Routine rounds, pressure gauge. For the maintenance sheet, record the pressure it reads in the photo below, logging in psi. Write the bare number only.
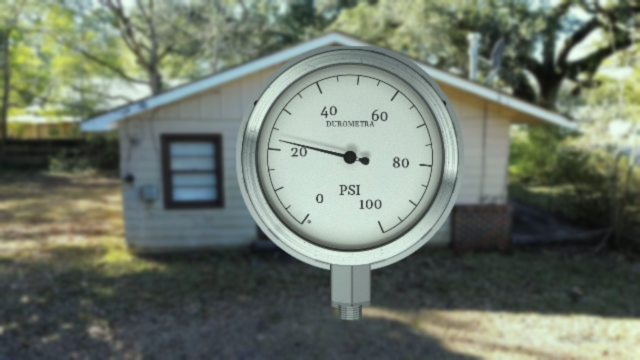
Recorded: 22.5
